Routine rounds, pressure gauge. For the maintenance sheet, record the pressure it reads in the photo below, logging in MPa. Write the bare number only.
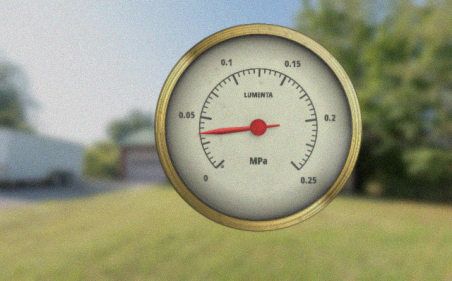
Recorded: 0.035
